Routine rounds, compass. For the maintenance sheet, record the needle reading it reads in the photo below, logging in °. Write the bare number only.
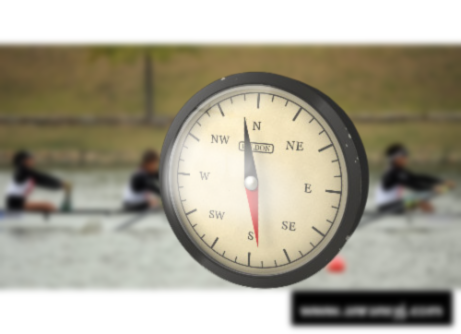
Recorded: 170
